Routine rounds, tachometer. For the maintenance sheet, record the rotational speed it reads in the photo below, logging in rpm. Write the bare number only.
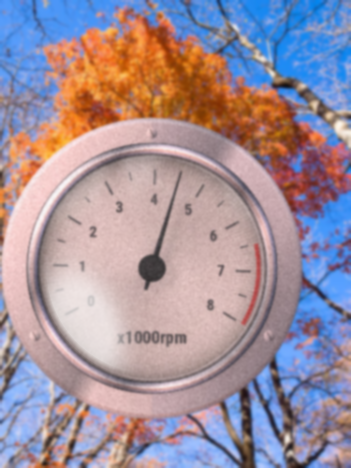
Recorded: 4500
